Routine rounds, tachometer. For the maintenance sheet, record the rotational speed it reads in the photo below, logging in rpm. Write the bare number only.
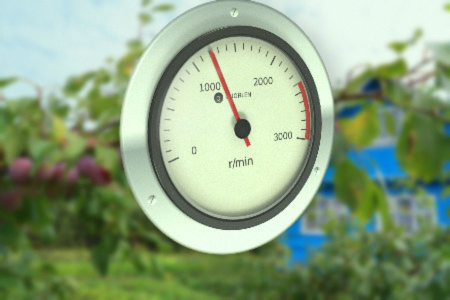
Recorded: 1200
